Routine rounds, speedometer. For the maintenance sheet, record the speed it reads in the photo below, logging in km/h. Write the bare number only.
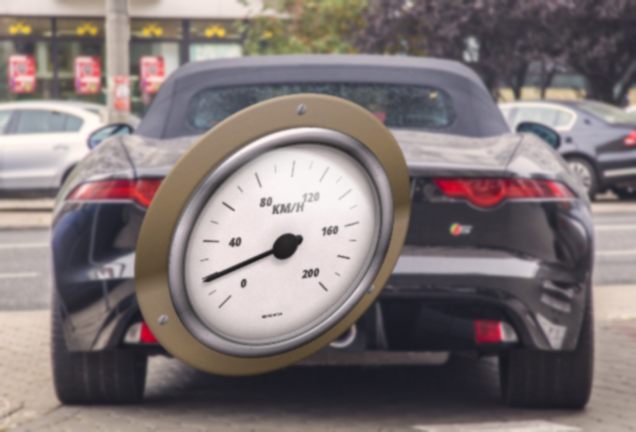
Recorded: 20
